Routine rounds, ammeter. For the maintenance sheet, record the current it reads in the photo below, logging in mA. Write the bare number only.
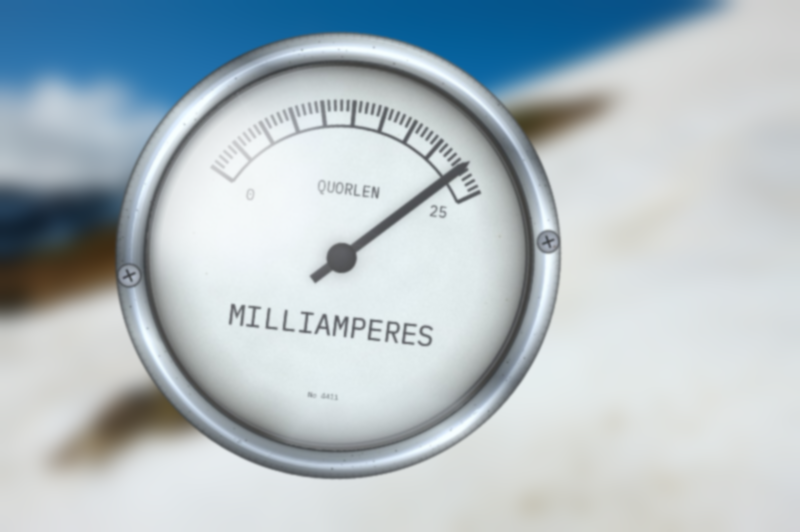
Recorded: 22.5
